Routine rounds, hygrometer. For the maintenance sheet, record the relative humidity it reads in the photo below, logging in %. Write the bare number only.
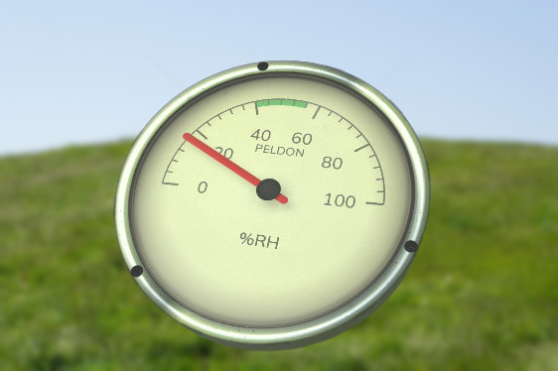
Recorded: 16
